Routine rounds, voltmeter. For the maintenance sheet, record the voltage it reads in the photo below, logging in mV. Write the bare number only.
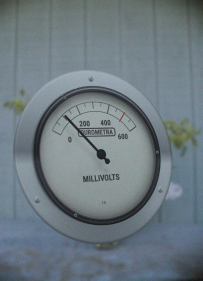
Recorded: 100
